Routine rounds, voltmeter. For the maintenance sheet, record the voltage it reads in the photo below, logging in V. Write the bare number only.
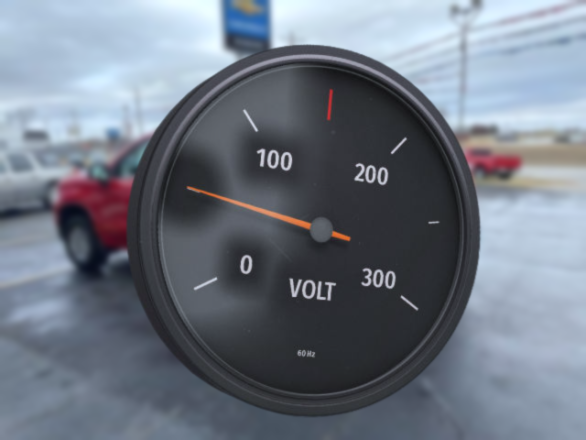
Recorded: 50
